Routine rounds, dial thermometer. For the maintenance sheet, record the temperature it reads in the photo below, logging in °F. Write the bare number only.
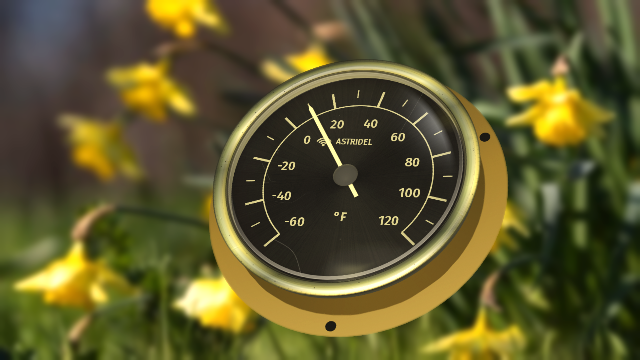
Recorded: 10
